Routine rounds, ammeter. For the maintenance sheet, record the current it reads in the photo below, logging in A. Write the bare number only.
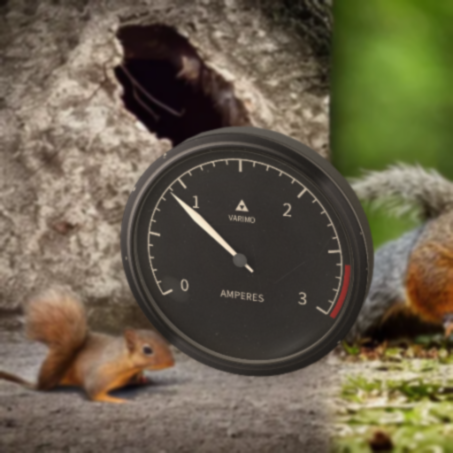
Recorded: 0.9
